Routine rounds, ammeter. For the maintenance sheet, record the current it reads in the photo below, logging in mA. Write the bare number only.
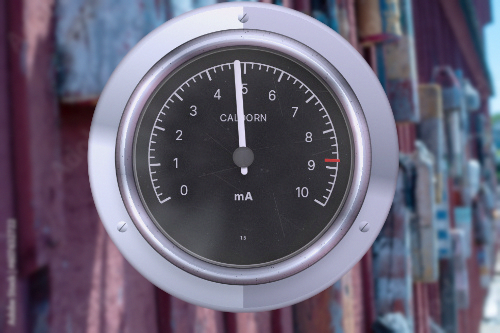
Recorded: 4.8
